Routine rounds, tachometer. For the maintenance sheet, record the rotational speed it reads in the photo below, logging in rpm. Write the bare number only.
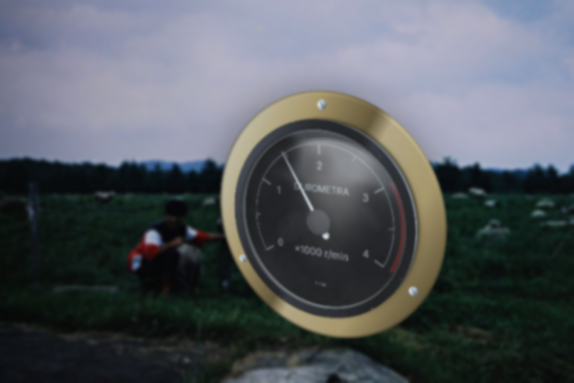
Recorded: 1500
